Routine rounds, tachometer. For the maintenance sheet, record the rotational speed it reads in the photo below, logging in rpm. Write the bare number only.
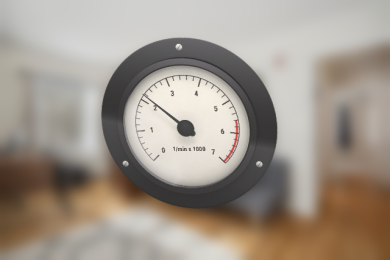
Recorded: 2200
